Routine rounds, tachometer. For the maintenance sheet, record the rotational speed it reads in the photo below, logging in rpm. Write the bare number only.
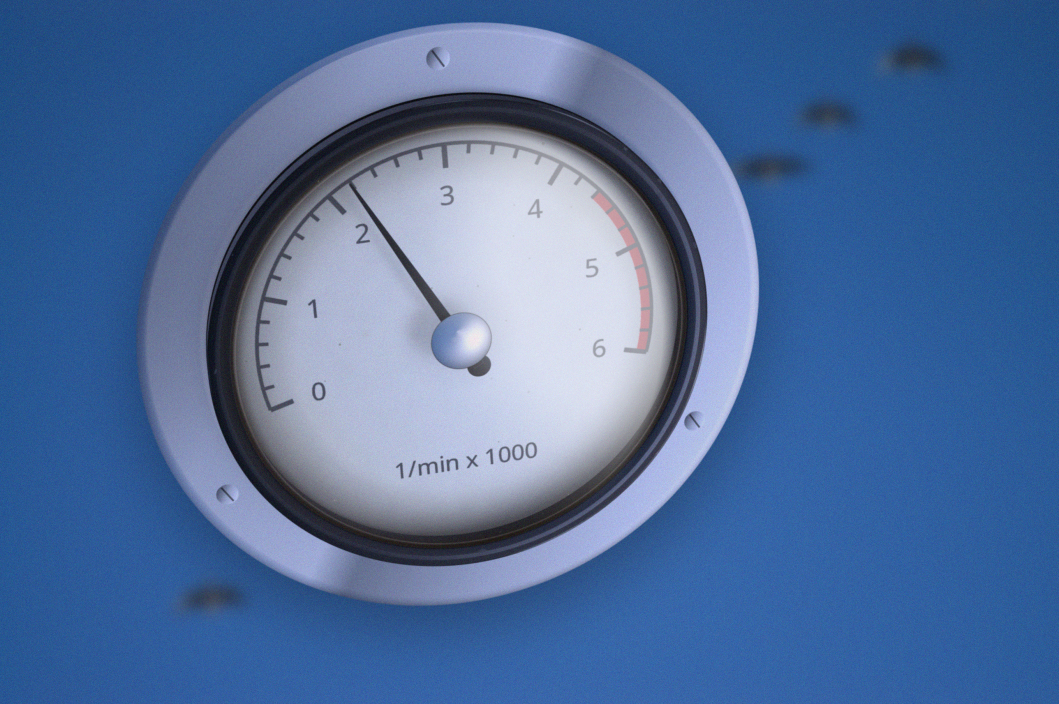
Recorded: 2200
